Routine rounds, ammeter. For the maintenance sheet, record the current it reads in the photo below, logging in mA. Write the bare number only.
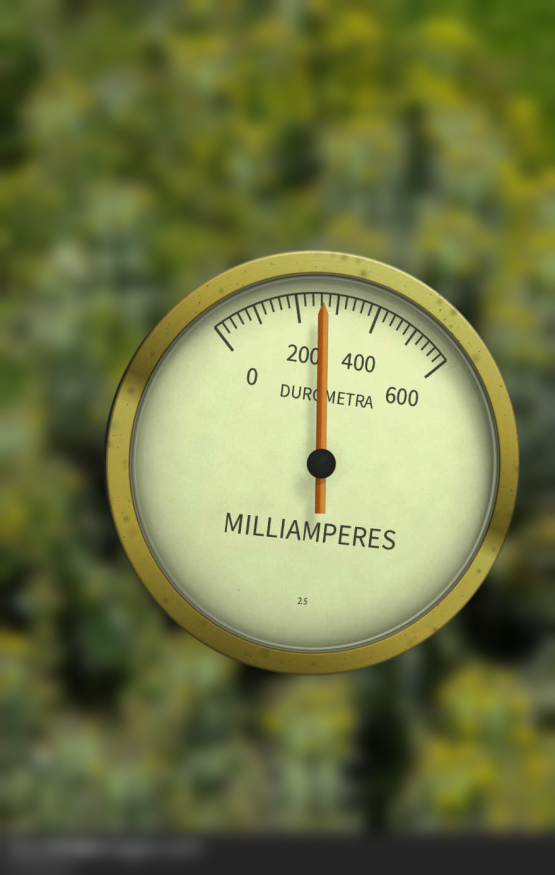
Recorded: 260
